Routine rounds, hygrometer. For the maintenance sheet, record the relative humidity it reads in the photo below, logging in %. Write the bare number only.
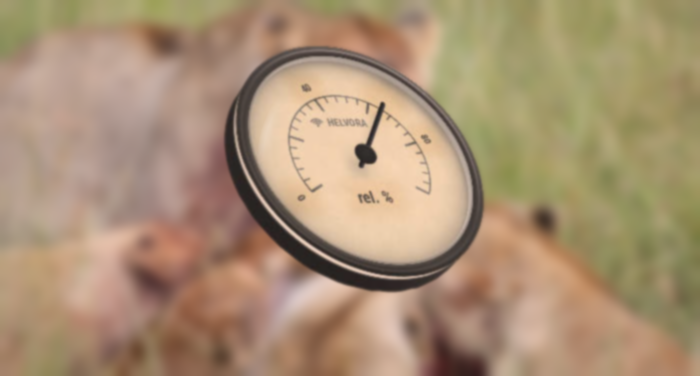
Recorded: 64
